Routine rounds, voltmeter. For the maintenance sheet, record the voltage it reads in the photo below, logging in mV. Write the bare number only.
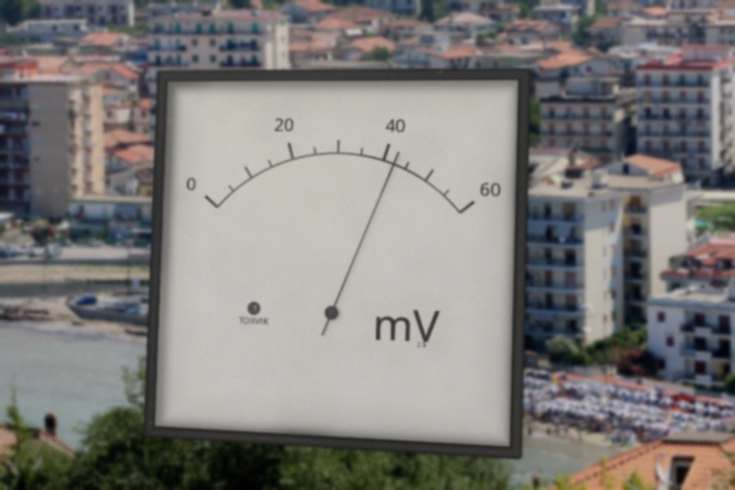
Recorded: 42.5
